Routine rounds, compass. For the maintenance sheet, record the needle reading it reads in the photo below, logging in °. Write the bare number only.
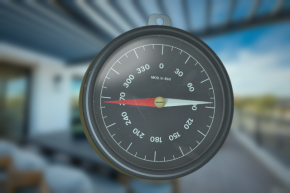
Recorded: 265
